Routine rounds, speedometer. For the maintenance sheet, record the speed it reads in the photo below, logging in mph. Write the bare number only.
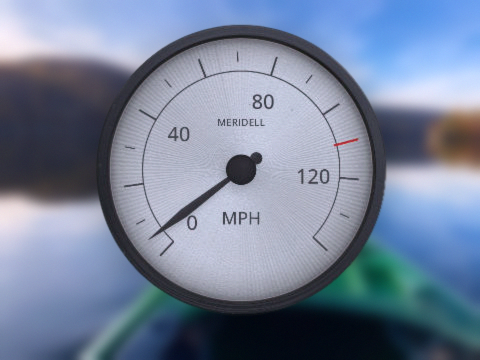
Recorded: 5
